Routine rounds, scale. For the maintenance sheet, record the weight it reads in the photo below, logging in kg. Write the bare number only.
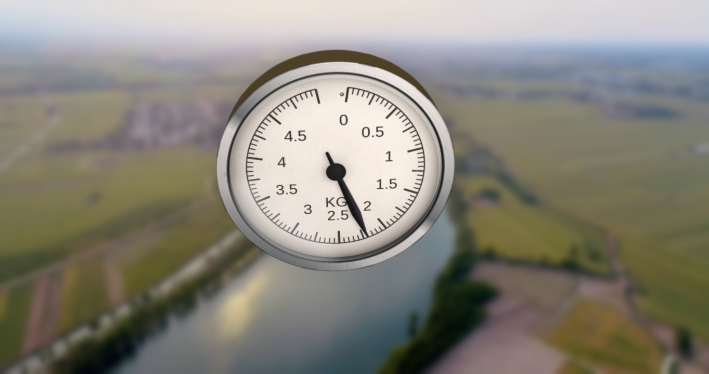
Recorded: 2.2
